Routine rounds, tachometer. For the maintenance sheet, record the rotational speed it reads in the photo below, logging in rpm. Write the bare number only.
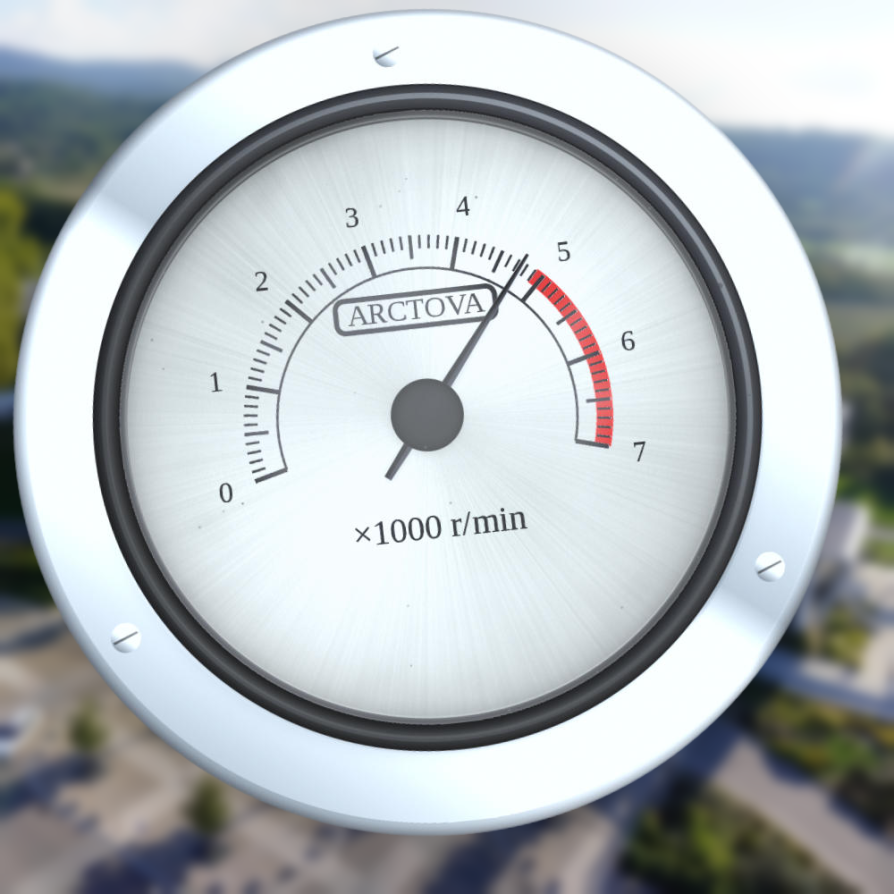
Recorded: 4750
